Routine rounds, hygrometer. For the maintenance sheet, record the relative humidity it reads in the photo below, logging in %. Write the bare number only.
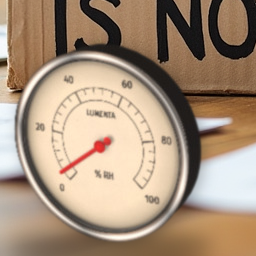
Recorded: 4
